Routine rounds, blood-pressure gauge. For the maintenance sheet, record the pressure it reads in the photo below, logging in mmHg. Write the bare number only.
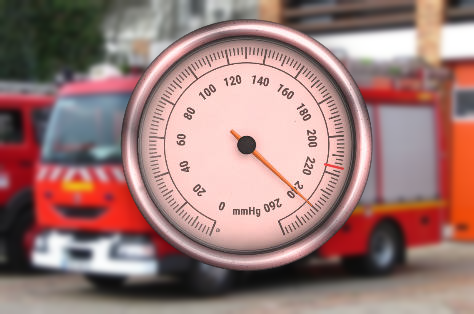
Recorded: 240
